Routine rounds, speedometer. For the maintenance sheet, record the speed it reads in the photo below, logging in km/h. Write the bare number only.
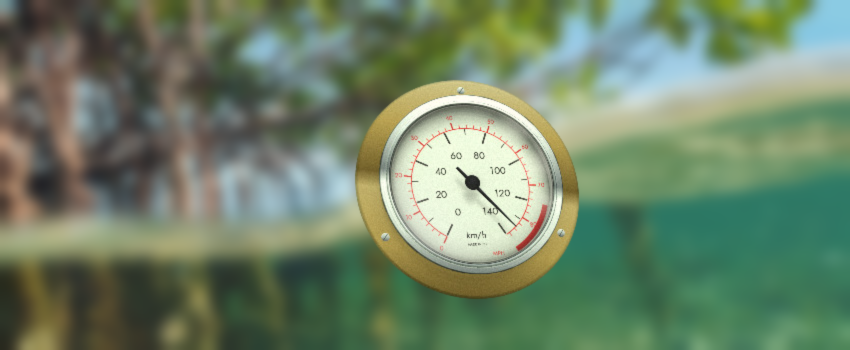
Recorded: 135
